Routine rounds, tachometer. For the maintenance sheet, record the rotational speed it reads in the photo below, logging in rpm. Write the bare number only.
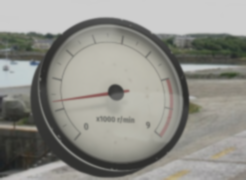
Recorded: 1250
